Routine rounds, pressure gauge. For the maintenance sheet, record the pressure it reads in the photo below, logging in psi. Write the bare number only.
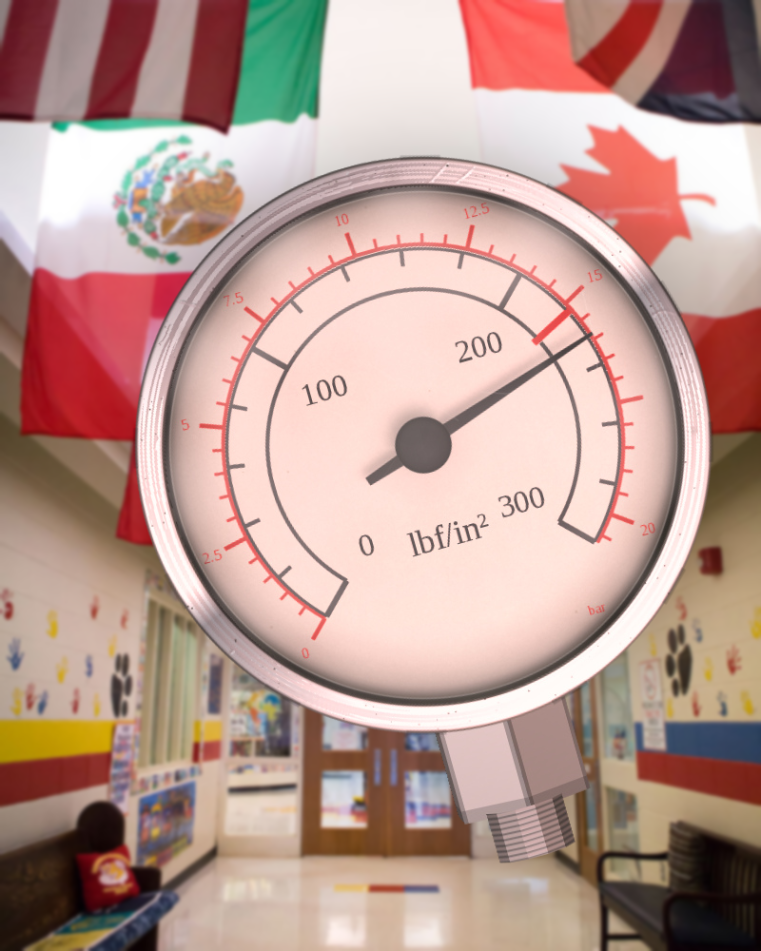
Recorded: 230
